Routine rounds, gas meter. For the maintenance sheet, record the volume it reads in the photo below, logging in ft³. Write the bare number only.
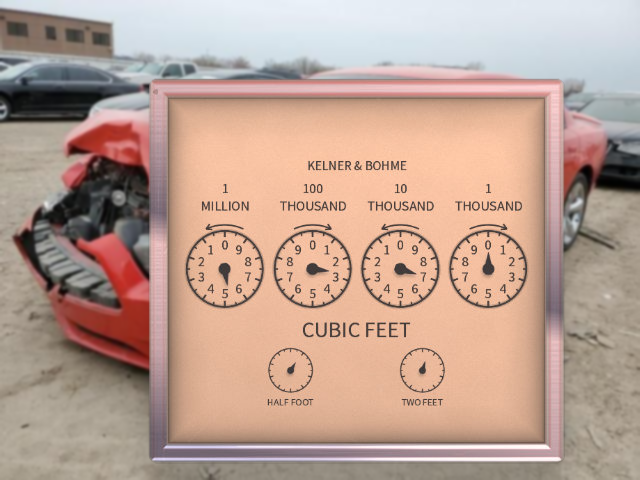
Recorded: 527000
